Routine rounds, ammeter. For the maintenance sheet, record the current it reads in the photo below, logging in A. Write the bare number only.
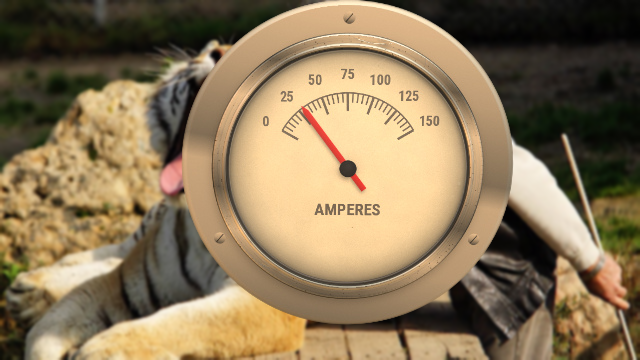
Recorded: 30
